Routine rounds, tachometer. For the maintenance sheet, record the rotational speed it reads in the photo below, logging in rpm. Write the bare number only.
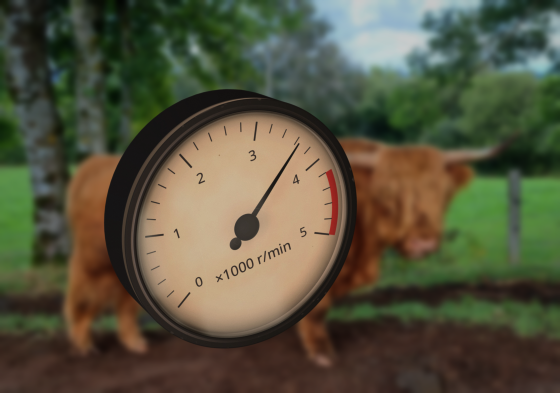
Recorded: 3600
